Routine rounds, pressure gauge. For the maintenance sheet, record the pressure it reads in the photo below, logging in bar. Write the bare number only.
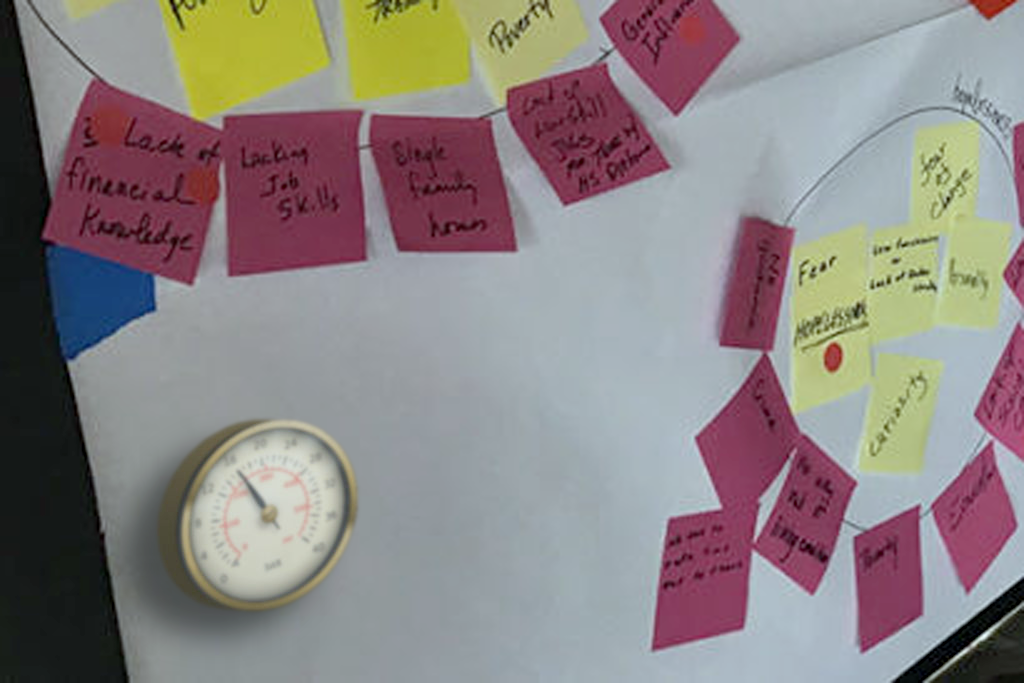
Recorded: 16
